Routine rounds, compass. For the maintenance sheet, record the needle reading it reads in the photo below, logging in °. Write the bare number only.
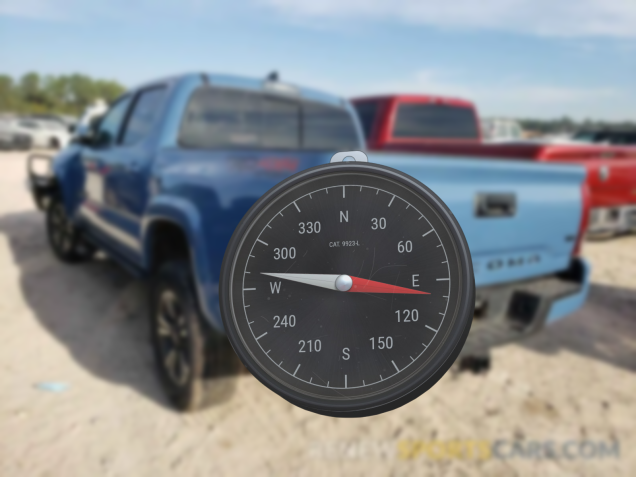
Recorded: 100
